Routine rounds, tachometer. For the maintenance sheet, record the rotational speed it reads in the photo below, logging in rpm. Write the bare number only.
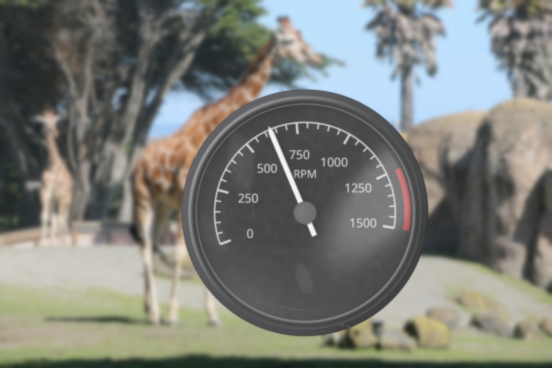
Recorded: 625
